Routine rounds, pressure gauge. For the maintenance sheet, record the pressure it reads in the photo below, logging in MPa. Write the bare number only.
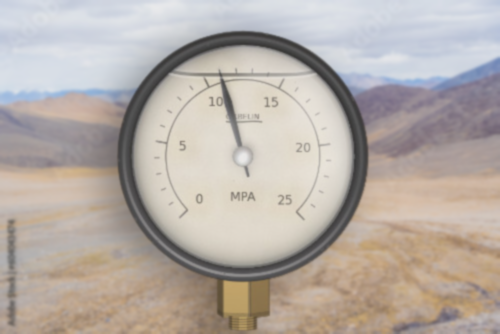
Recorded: 11
